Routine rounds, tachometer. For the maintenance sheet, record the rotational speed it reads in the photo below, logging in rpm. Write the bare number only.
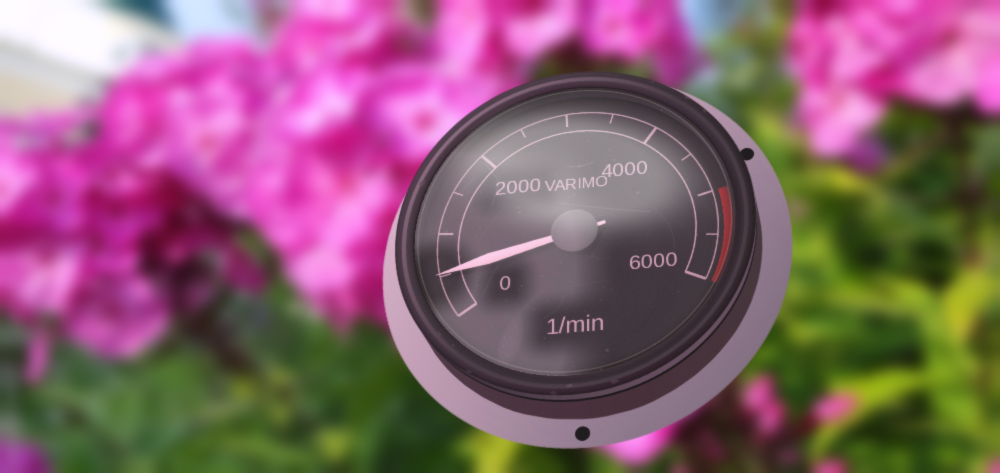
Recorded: 500
